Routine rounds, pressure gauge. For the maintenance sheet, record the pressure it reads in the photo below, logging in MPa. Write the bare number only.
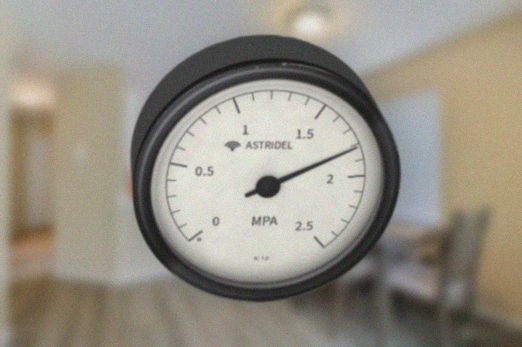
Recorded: 1.8
